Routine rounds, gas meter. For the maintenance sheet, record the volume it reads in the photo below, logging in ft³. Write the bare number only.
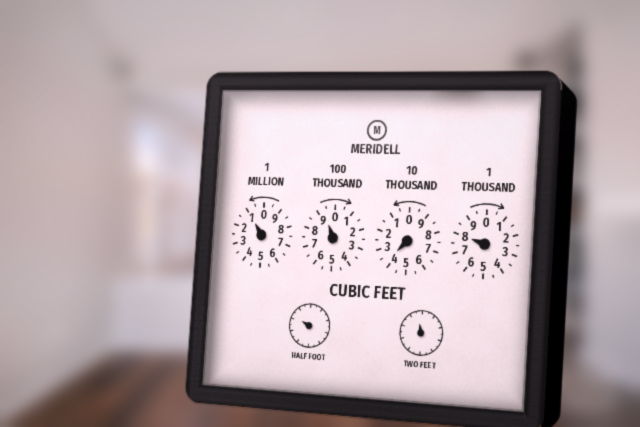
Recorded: 93800
